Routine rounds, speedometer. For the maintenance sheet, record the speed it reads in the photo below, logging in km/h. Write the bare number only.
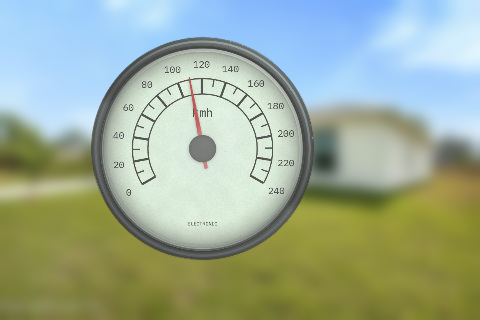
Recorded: 110
